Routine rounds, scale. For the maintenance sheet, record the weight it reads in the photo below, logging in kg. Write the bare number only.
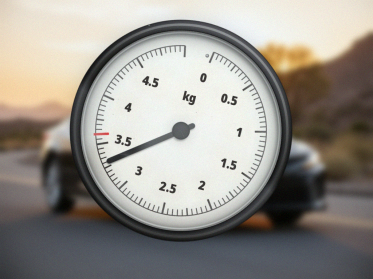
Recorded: 3.3
